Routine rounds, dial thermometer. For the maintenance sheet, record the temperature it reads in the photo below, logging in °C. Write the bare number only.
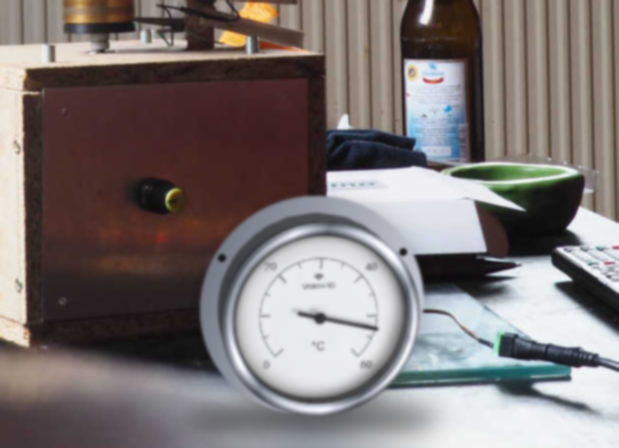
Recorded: 52.5
